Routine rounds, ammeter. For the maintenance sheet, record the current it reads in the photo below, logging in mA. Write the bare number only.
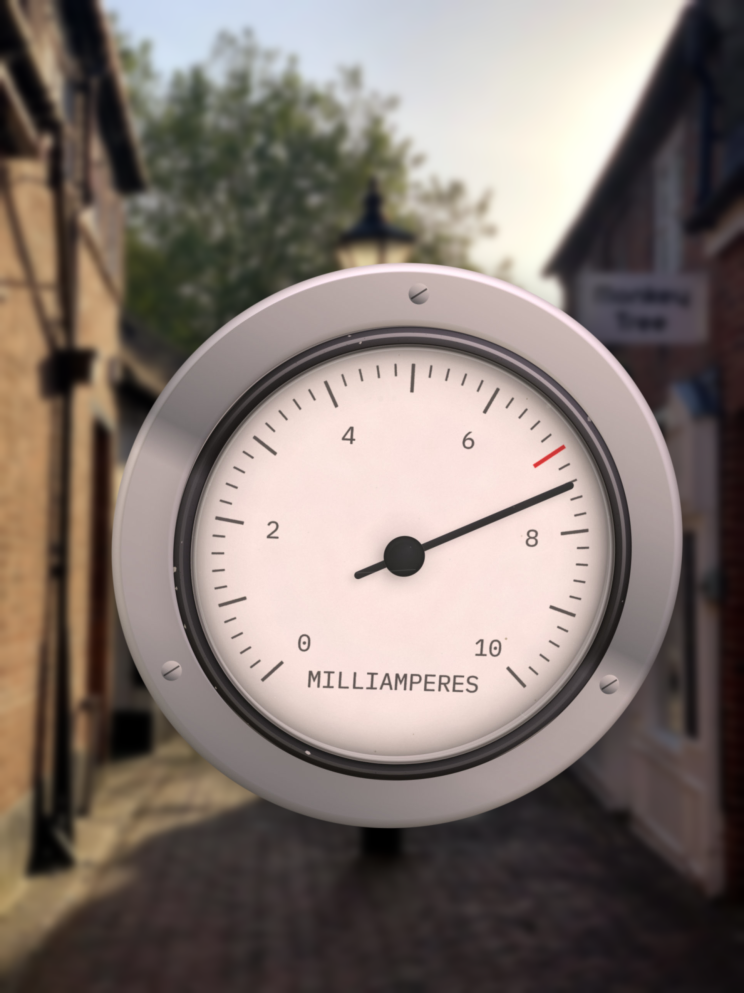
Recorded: 7.4
